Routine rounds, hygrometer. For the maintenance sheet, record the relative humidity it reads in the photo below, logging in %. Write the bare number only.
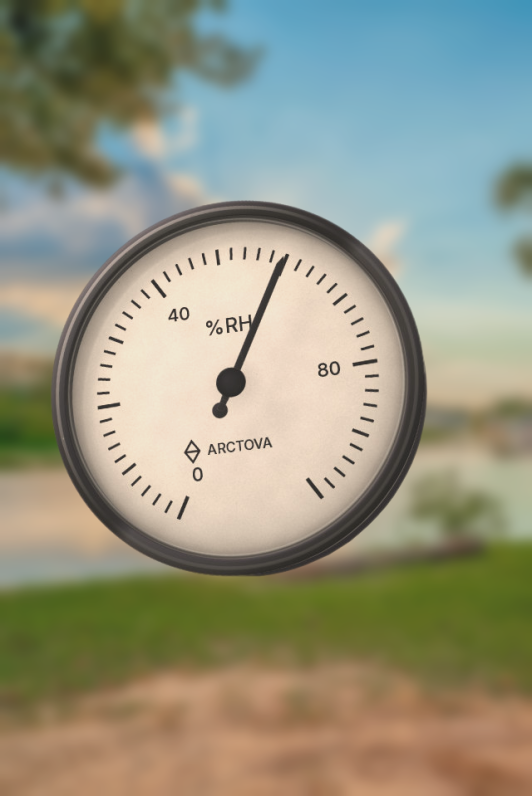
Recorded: 60
